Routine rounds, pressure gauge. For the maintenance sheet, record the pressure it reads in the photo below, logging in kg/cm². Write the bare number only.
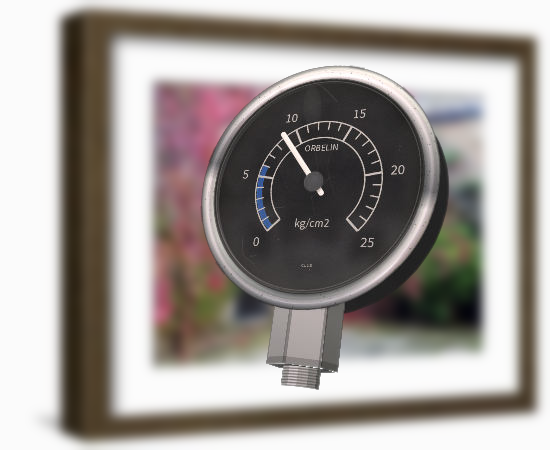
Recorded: 9
